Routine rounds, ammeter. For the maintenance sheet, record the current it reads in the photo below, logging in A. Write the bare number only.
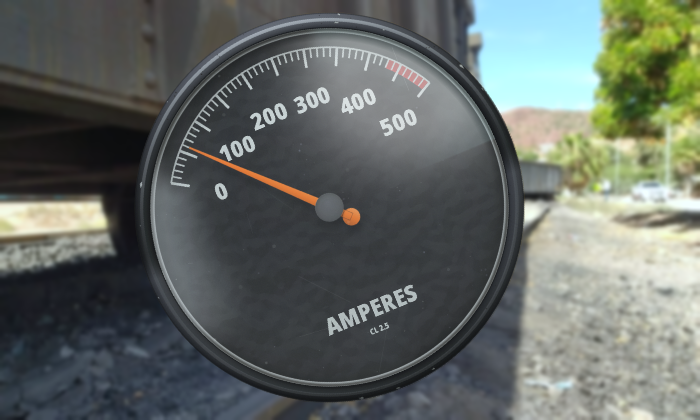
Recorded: 60
